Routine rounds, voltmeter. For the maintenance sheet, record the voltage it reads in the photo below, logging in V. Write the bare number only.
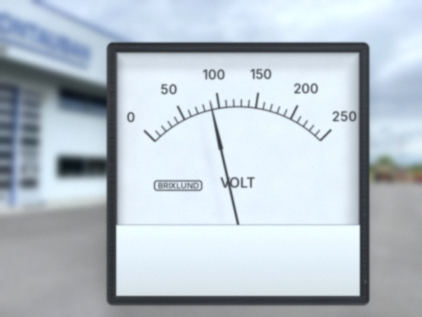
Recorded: 90
